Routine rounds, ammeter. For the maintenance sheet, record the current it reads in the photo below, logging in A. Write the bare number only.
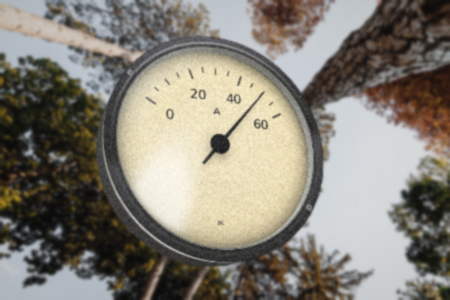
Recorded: 50
